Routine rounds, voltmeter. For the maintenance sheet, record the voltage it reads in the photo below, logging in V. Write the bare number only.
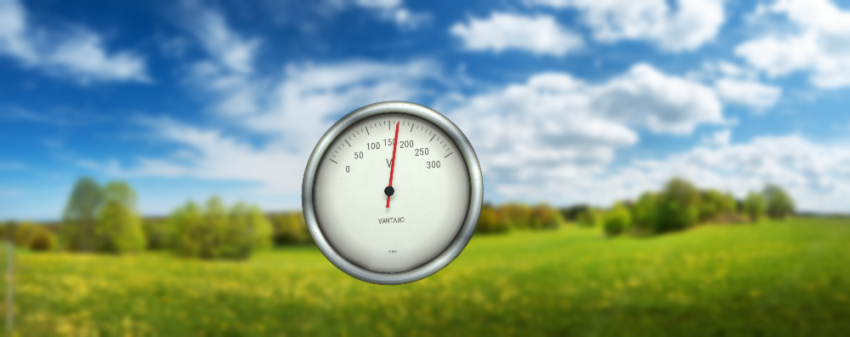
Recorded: 170
